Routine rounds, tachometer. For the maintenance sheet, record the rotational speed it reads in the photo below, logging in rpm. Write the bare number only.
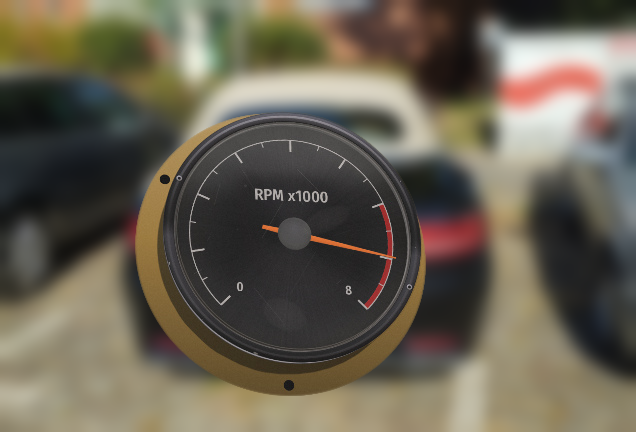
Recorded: 7000
